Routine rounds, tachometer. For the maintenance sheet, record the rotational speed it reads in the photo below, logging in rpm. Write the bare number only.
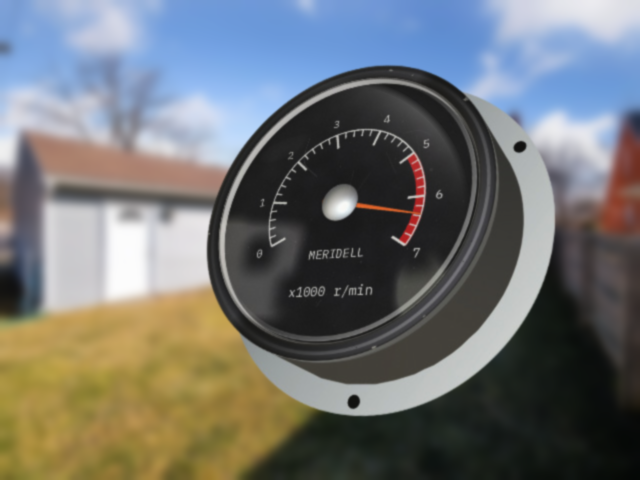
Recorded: 6400
